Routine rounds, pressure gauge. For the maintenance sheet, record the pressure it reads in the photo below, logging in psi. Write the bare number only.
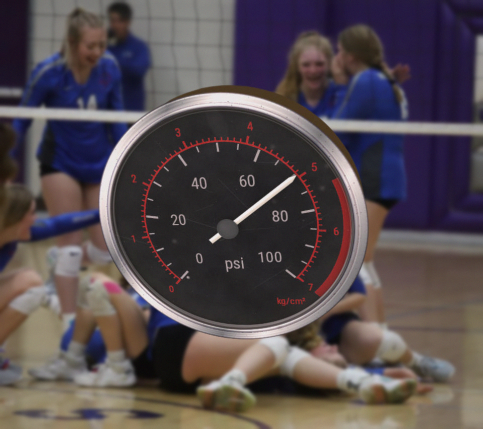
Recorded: 70
